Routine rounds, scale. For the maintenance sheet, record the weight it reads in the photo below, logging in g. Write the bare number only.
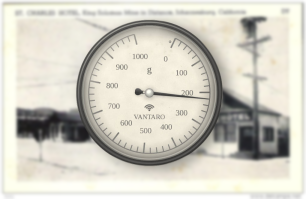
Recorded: 220
